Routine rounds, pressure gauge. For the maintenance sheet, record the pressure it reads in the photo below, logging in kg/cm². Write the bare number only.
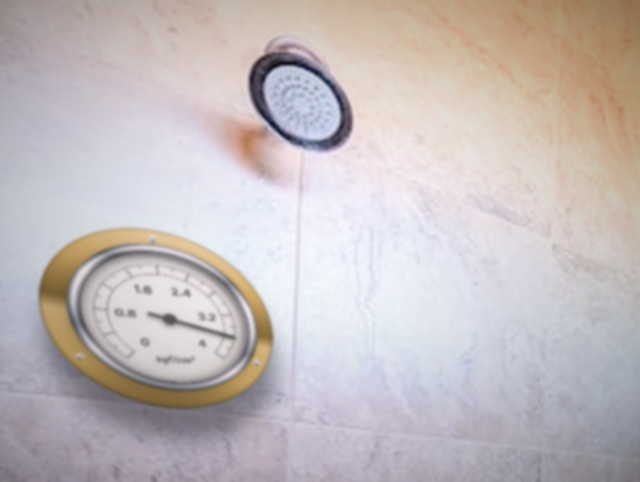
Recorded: 3.6
